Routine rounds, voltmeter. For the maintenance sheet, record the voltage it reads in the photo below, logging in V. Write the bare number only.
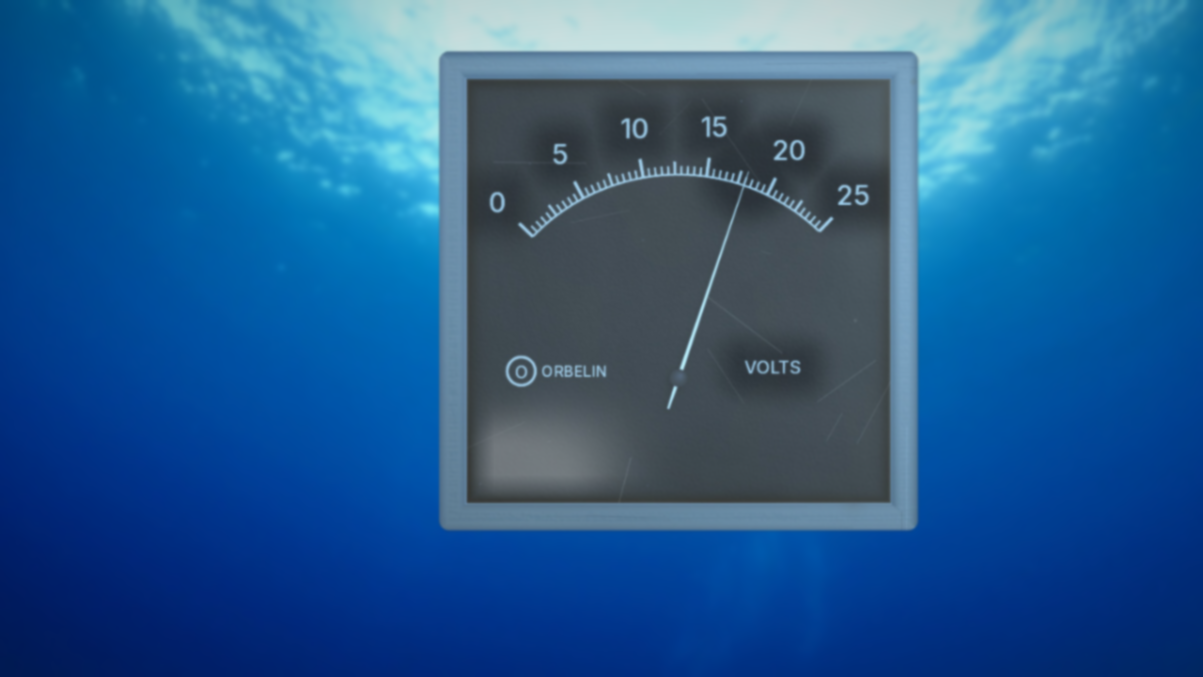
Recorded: 18
